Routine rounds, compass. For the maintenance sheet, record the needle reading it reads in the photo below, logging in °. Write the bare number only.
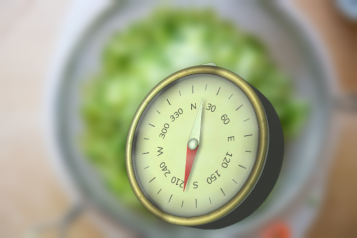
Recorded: 195
